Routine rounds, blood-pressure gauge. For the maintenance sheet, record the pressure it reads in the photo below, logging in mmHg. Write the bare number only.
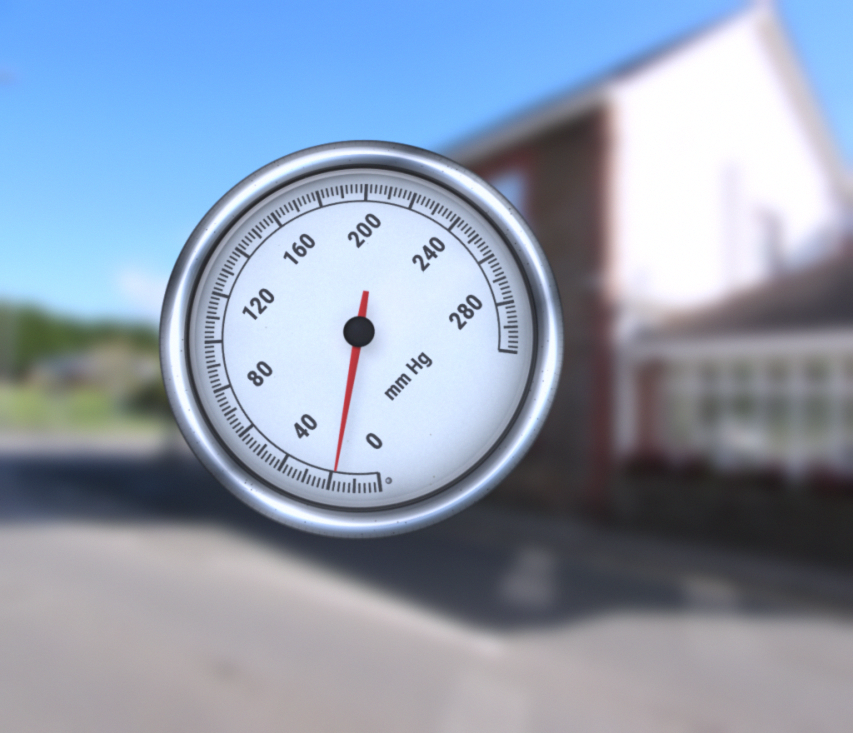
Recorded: 18
